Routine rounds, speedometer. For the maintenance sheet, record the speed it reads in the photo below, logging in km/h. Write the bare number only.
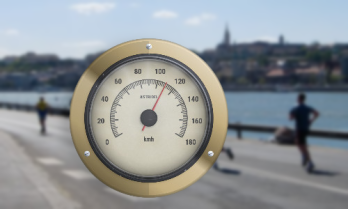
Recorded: 110
